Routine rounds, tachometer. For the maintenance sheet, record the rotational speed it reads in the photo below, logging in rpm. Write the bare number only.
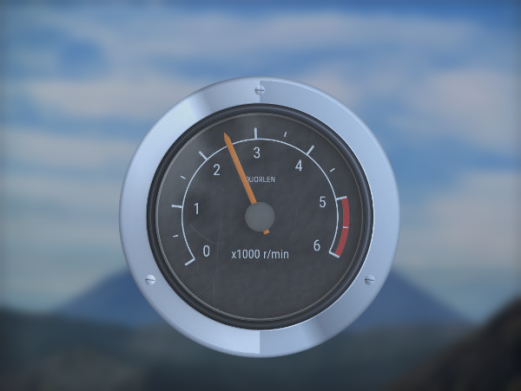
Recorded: 2500
